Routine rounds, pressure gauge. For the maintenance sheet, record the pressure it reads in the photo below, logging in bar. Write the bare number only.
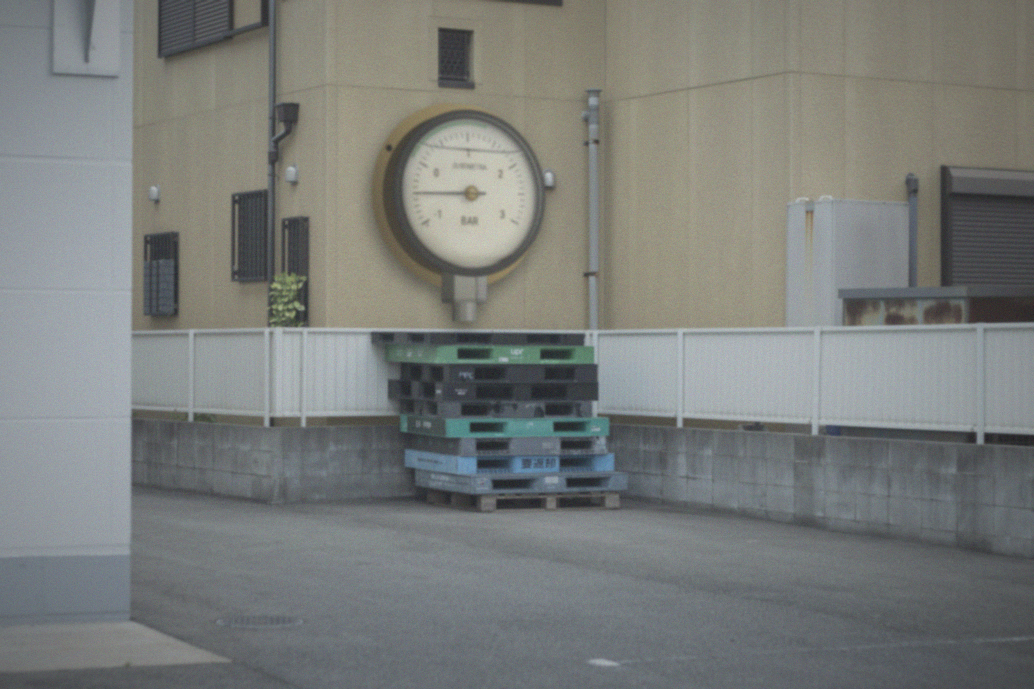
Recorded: -0.5
